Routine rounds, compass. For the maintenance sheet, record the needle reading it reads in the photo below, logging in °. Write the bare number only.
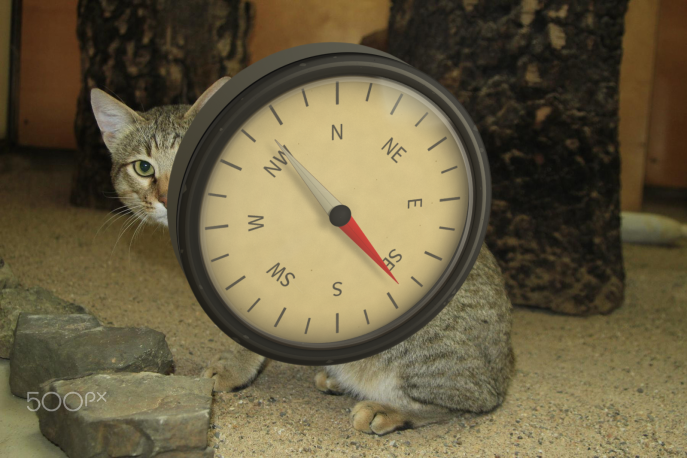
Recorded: 142.5
